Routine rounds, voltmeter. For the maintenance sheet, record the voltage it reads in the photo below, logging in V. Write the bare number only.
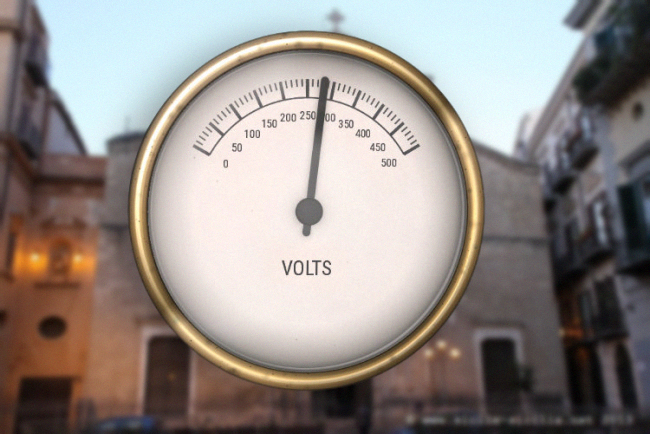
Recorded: 280
